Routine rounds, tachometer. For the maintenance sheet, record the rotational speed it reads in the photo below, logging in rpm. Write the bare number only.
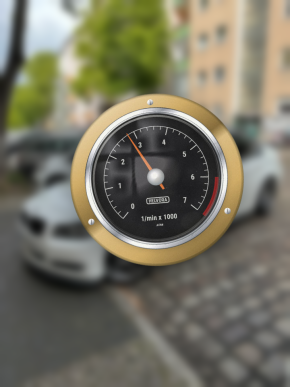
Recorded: 2800
